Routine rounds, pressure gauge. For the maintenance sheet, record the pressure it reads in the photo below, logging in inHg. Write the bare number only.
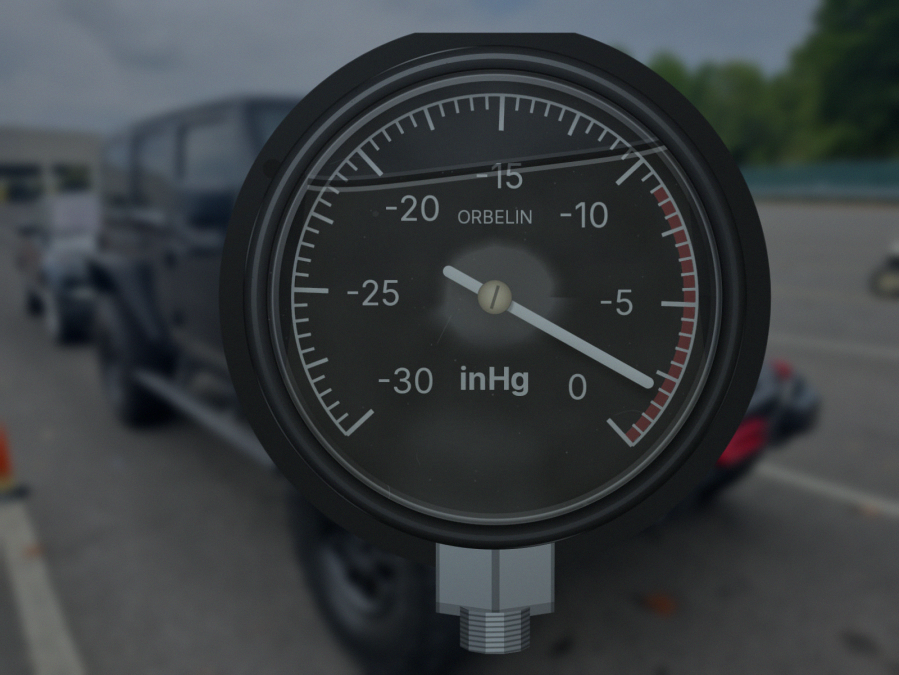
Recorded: -2
